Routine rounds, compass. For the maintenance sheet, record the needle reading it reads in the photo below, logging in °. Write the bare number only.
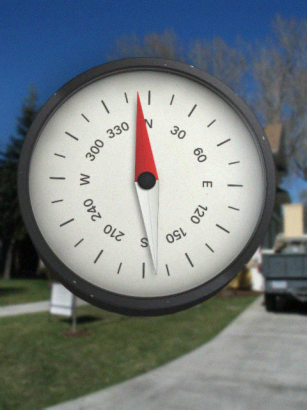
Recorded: 352.5
